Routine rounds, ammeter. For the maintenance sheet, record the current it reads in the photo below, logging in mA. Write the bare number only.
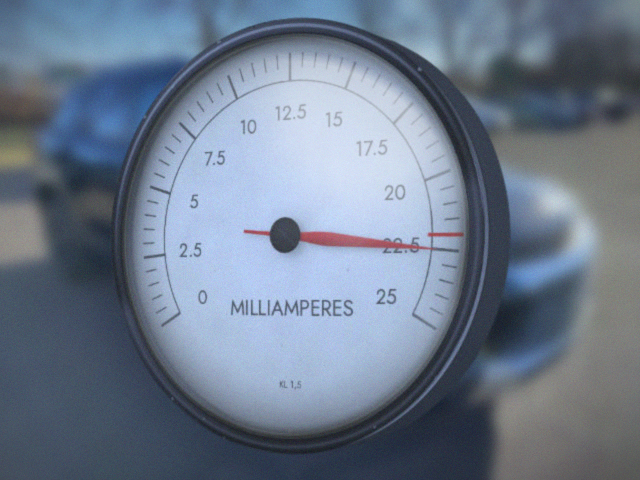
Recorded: 22.5
